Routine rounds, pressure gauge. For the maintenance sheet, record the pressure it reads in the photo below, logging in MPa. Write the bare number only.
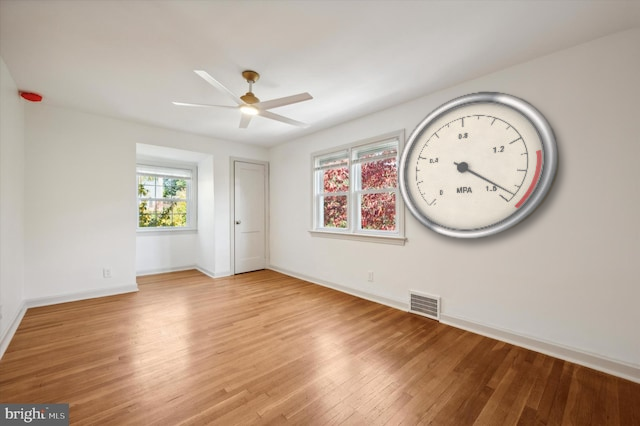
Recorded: 1.55
